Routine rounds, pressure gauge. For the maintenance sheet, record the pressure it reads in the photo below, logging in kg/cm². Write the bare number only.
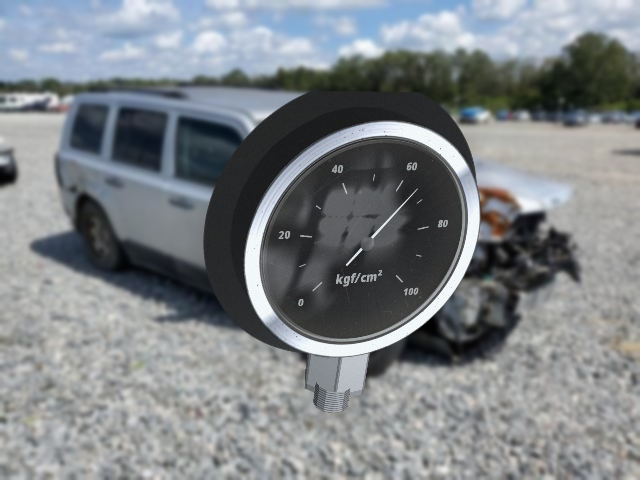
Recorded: 65
